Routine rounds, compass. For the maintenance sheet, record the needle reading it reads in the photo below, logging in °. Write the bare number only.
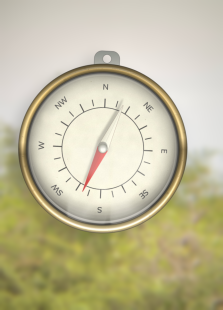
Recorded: 202.5
